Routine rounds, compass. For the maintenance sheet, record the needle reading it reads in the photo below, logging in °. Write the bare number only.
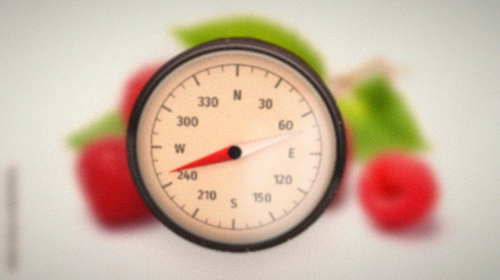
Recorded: 250
